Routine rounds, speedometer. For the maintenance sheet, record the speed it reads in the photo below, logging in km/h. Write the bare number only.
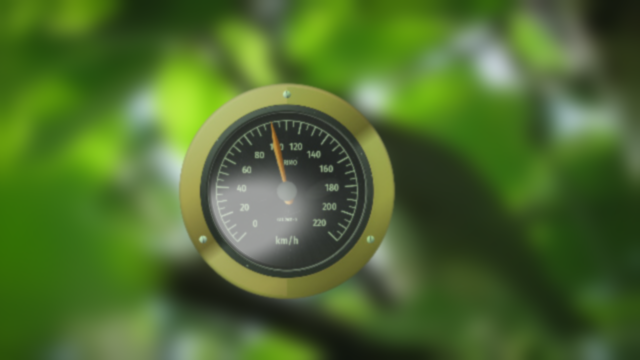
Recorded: 100
